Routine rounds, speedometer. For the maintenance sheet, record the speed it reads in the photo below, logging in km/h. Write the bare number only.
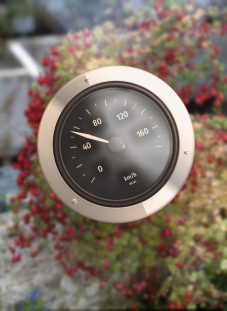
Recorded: 55
